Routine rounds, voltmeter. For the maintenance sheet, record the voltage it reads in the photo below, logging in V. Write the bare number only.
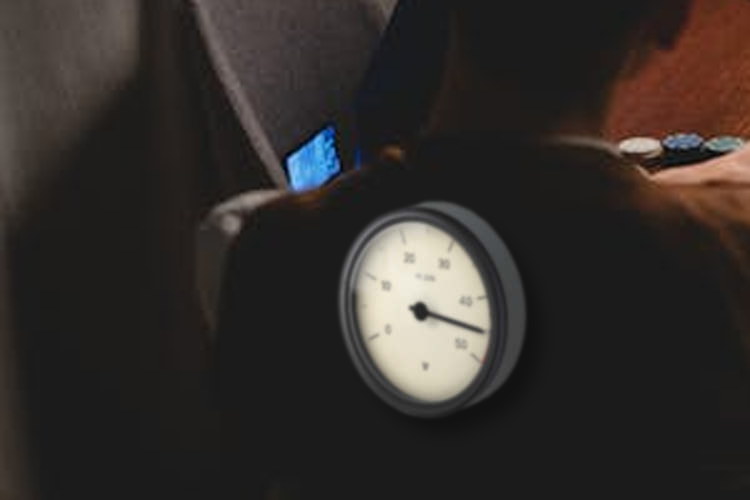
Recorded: 45
